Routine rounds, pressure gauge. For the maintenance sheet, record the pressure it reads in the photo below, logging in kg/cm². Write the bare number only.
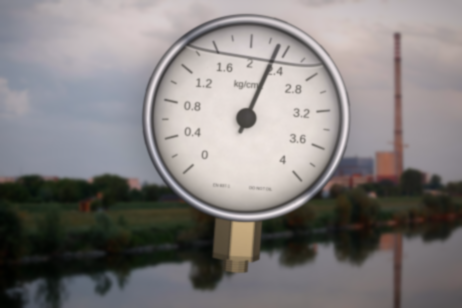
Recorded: 2.3
